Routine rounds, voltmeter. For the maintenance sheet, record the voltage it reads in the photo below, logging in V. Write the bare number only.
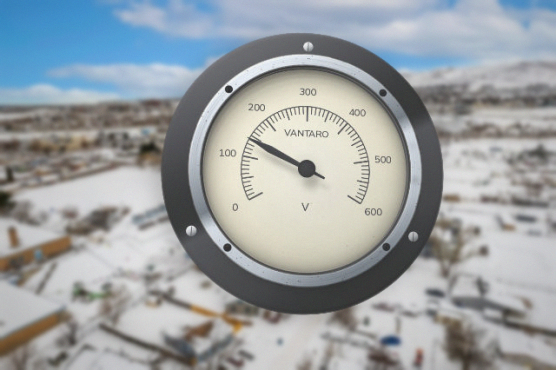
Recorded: 140
